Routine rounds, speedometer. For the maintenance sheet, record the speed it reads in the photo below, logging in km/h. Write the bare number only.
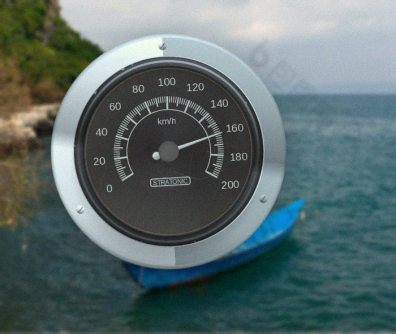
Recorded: 160
